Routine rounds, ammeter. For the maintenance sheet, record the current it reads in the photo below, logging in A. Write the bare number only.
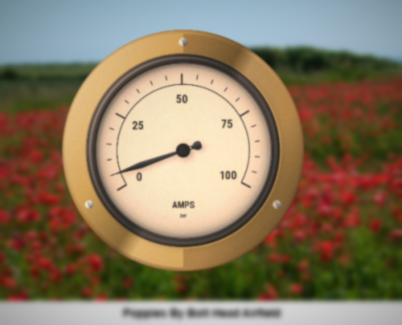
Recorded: 5
